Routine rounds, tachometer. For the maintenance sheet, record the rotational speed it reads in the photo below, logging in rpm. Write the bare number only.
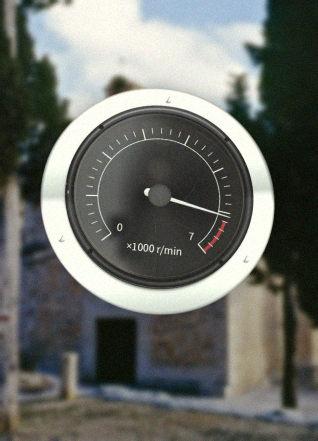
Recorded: 6100
